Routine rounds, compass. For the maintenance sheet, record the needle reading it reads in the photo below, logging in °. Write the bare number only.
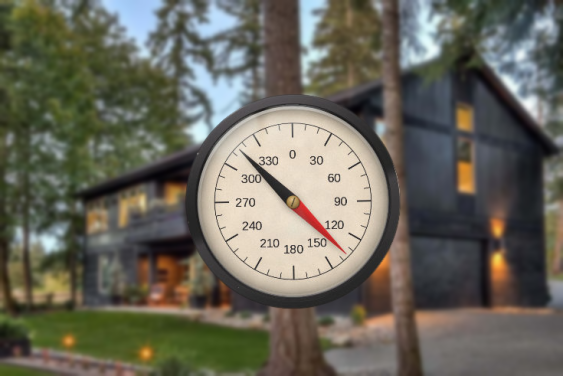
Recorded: 135
